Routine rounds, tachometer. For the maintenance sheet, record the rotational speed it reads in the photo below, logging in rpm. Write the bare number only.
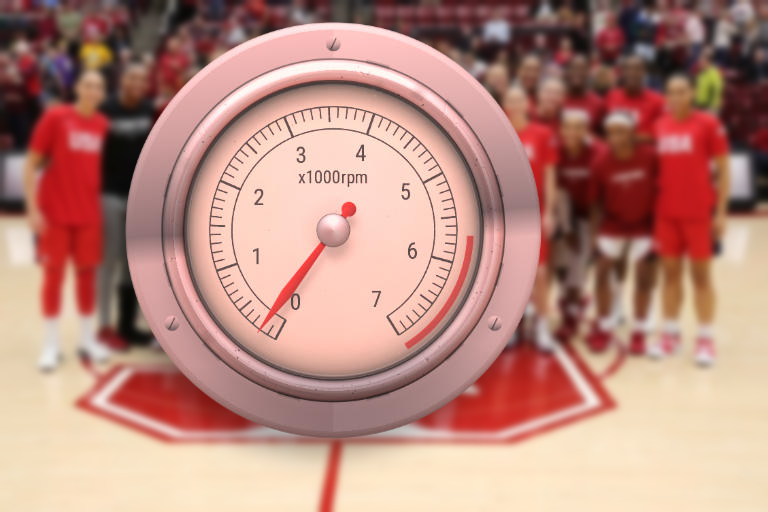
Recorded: 200
